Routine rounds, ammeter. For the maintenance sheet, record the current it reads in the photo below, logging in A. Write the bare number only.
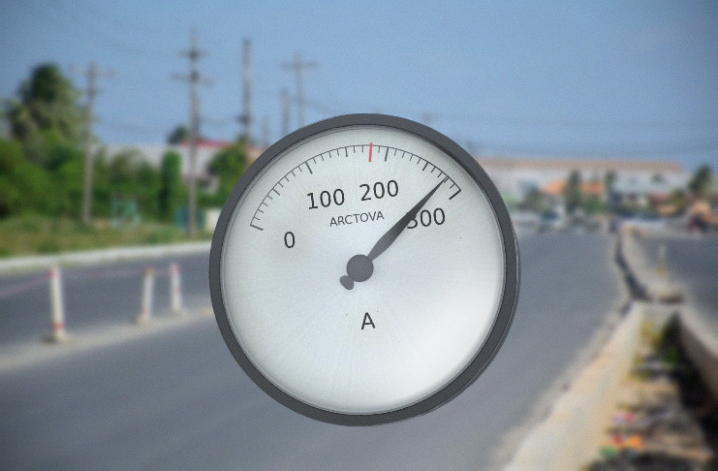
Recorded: 280
